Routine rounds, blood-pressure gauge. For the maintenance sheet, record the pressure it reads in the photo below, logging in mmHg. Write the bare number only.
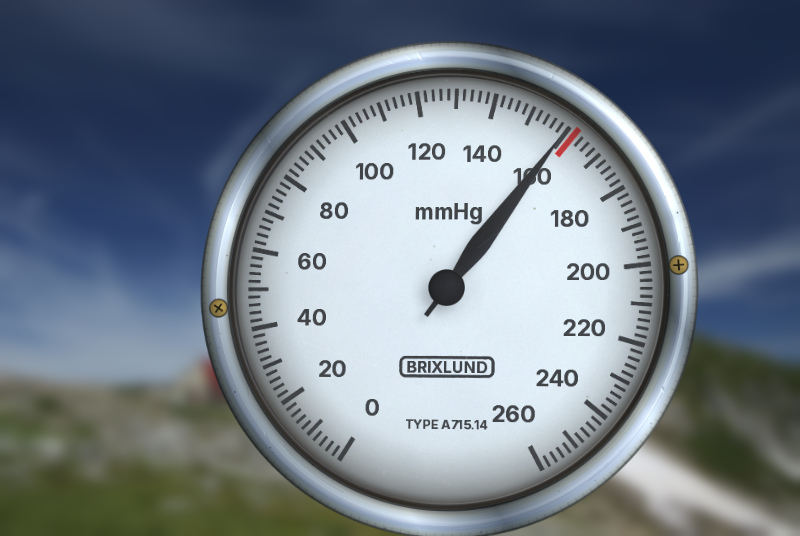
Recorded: 160
